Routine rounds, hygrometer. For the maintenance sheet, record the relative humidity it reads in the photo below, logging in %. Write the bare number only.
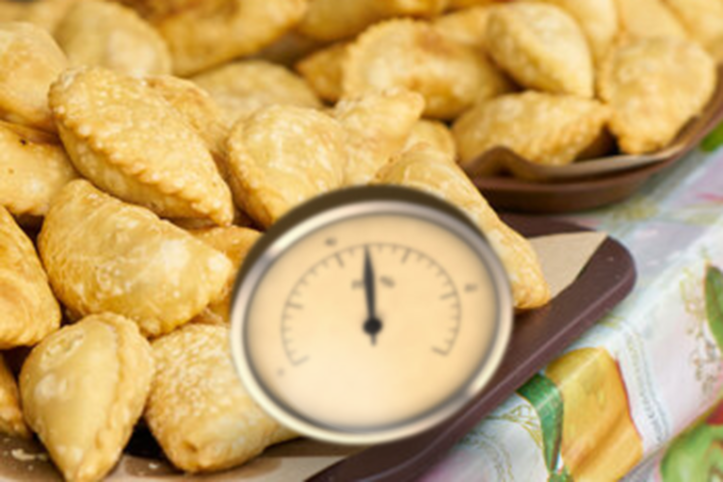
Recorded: 48
